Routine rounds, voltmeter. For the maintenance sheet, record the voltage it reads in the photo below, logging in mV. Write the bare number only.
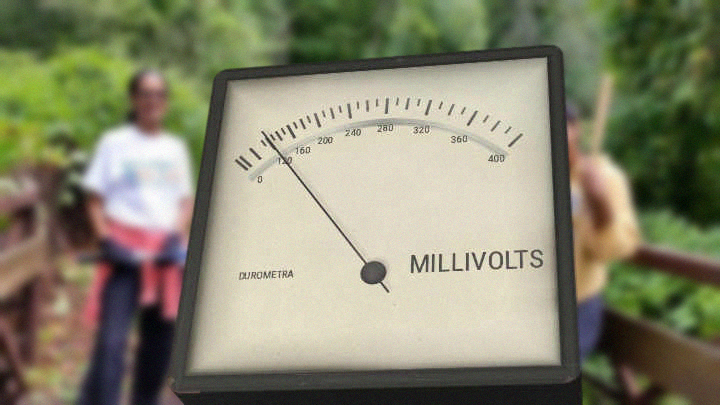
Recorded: 120
